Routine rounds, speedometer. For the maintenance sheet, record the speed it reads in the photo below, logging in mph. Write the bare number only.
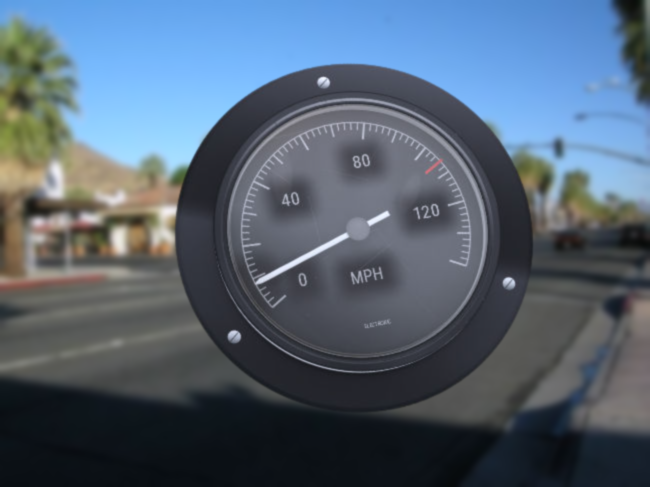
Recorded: 8
